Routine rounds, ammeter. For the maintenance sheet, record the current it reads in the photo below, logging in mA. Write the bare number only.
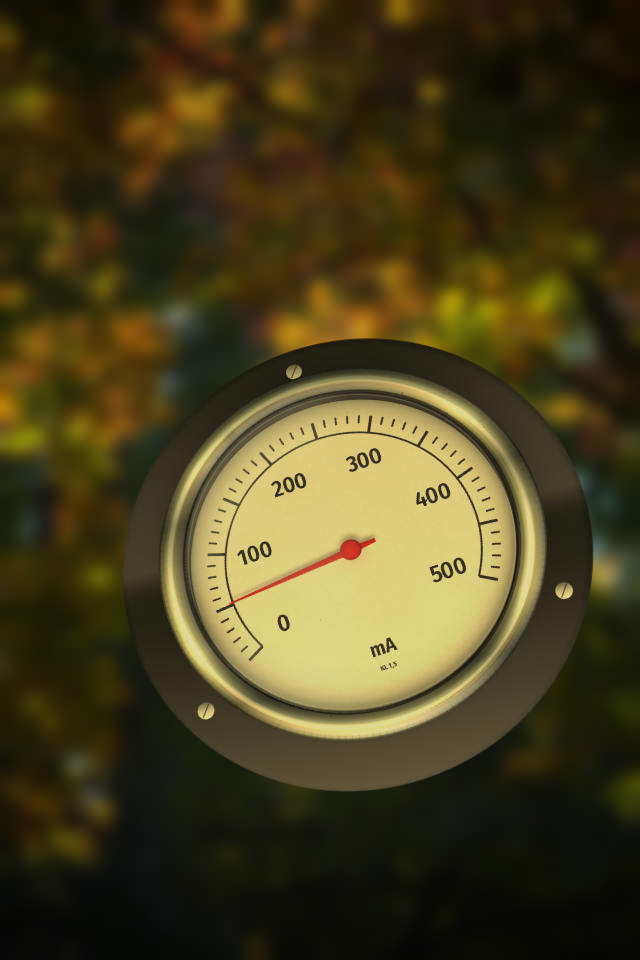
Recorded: 50
